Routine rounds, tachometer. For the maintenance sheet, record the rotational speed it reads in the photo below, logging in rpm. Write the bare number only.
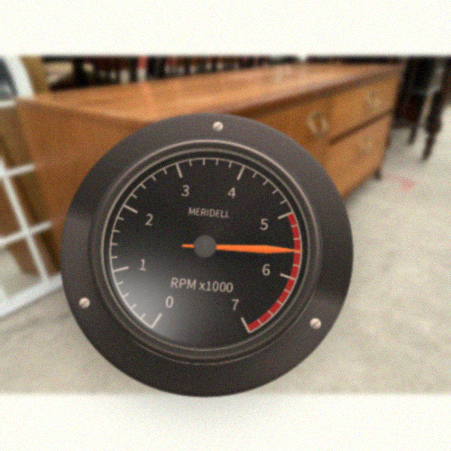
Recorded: 5600
